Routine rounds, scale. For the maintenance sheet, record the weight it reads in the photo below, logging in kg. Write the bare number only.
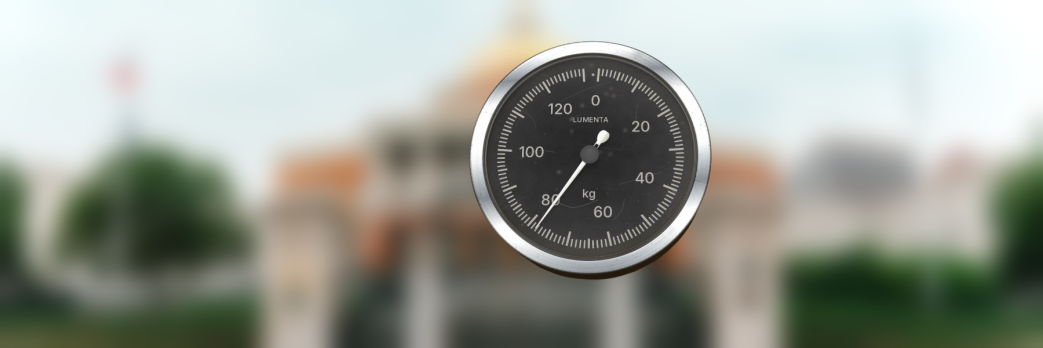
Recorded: 78
